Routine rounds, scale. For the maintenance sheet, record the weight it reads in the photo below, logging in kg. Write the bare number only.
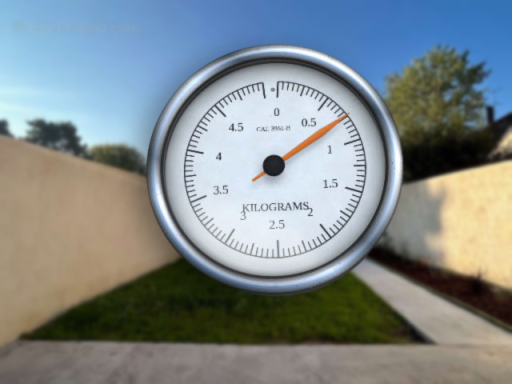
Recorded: 0.75
